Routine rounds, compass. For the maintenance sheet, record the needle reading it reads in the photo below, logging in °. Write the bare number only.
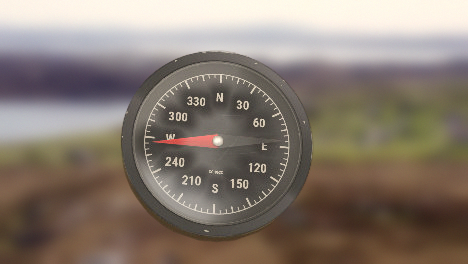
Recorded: 265
